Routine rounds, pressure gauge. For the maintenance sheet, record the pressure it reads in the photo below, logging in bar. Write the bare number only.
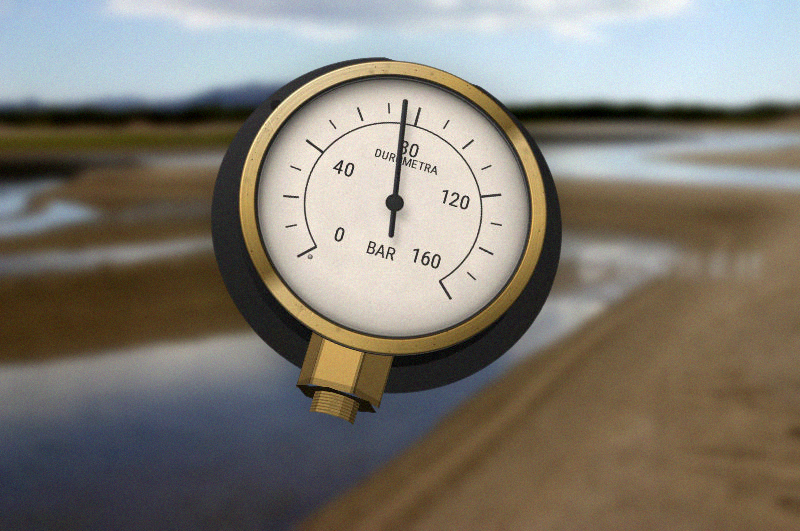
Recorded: 75
